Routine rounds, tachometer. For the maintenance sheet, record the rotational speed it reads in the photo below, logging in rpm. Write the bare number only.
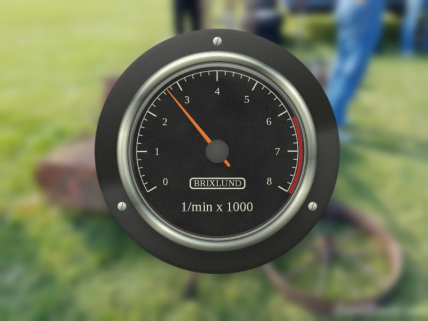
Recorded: 2700
